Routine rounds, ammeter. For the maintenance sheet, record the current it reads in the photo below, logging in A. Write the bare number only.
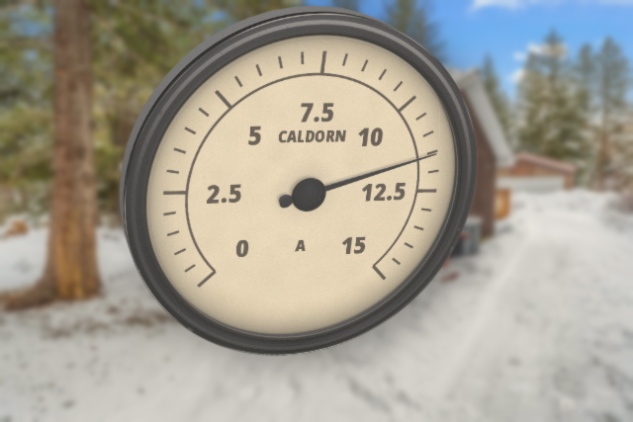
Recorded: 11.5
